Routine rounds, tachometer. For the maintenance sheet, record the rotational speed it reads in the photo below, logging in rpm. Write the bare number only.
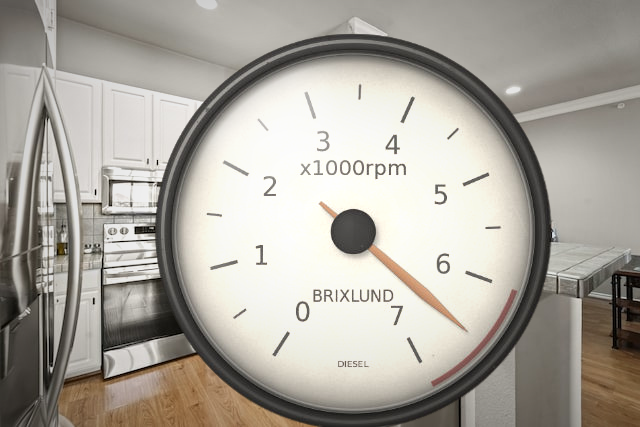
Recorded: 6500
